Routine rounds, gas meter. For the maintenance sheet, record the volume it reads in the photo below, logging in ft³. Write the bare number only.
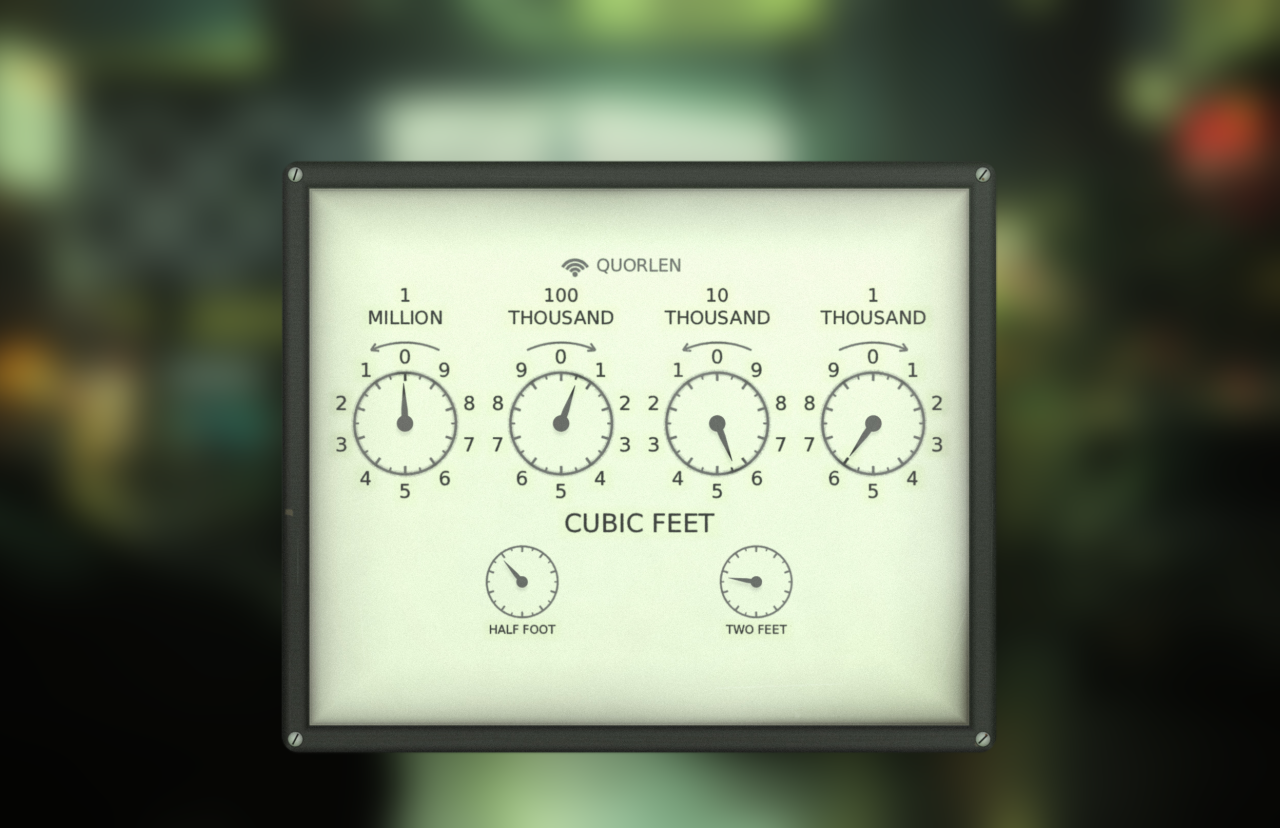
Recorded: 5600
